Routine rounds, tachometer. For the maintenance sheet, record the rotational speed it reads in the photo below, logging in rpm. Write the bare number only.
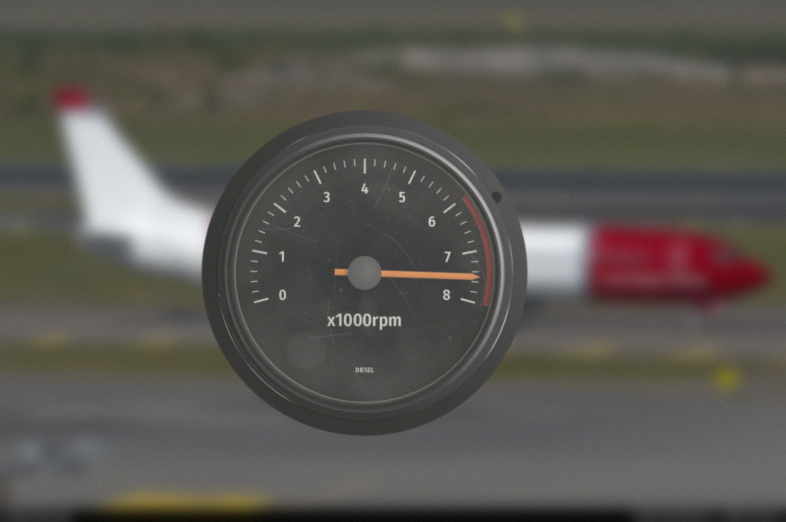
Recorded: 7500
